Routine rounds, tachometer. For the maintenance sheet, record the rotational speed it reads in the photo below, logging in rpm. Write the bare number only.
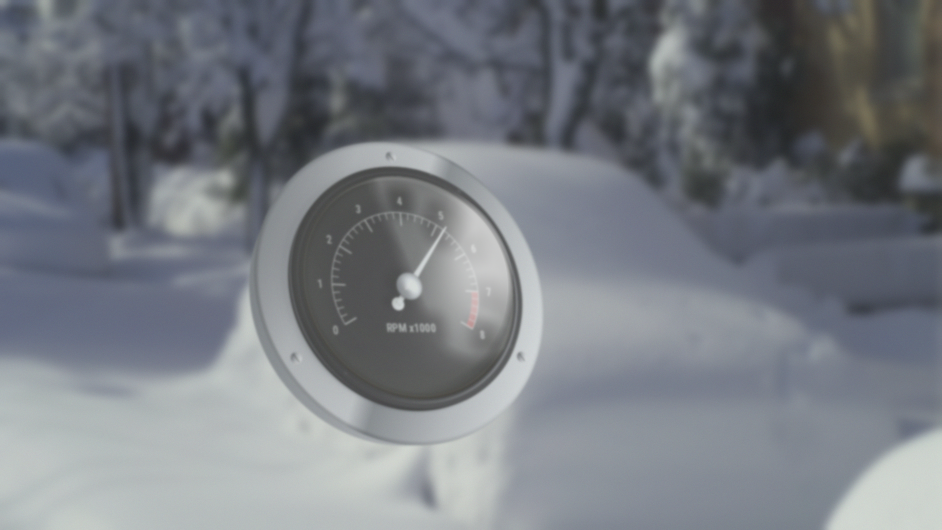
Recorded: 5200
